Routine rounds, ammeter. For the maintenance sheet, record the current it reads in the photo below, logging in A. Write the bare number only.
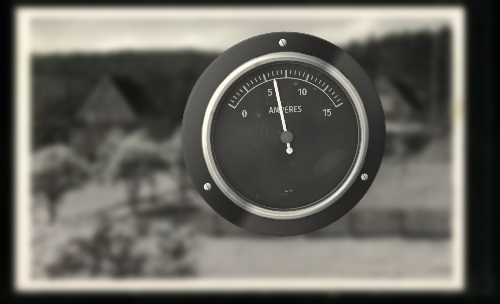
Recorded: 6
